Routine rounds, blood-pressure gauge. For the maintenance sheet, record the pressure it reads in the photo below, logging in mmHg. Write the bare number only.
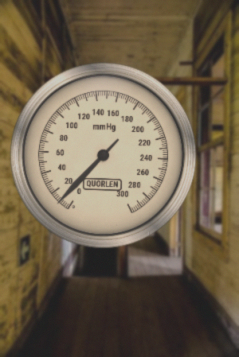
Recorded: 10
